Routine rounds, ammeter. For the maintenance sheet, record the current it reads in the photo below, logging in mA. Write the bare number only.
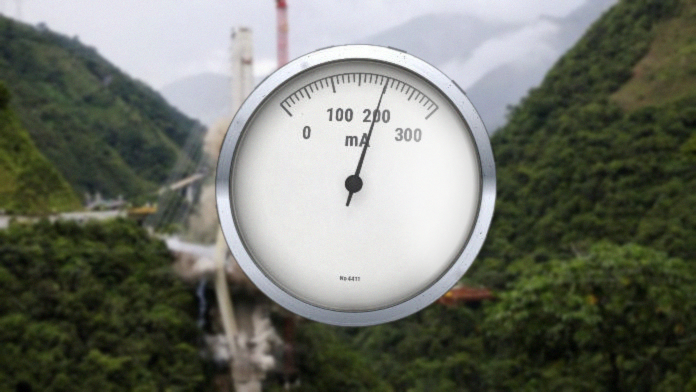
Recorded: 200
